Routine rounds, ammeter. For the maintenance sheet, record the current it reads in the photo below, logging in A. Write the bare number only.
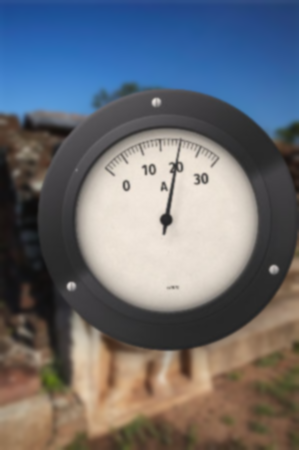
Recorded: 20
